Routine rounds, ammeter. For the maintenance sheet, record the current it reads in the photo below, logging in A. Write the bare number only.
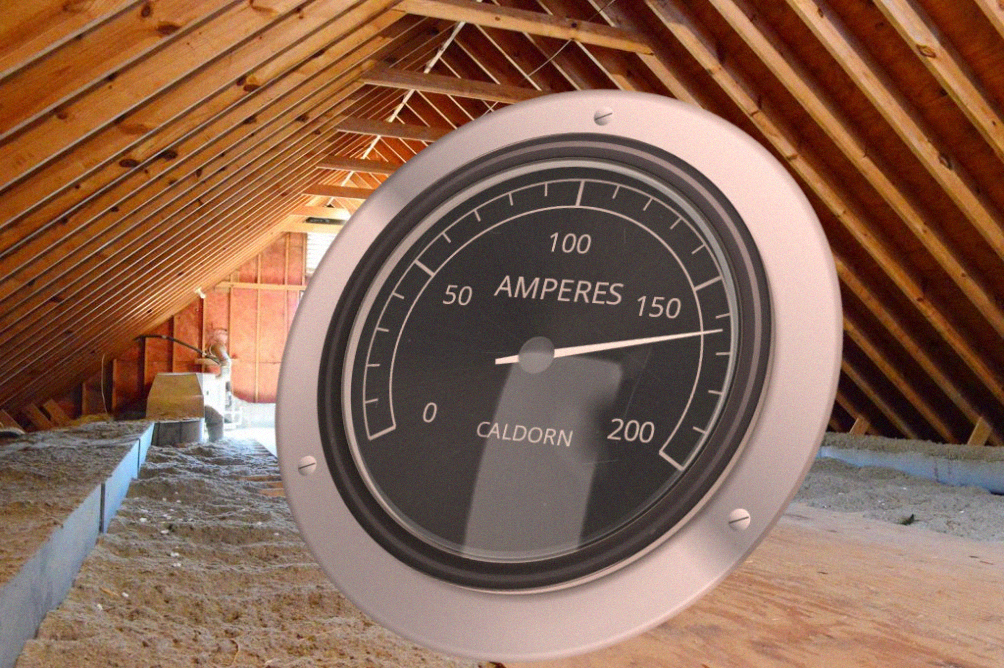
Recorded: 165
